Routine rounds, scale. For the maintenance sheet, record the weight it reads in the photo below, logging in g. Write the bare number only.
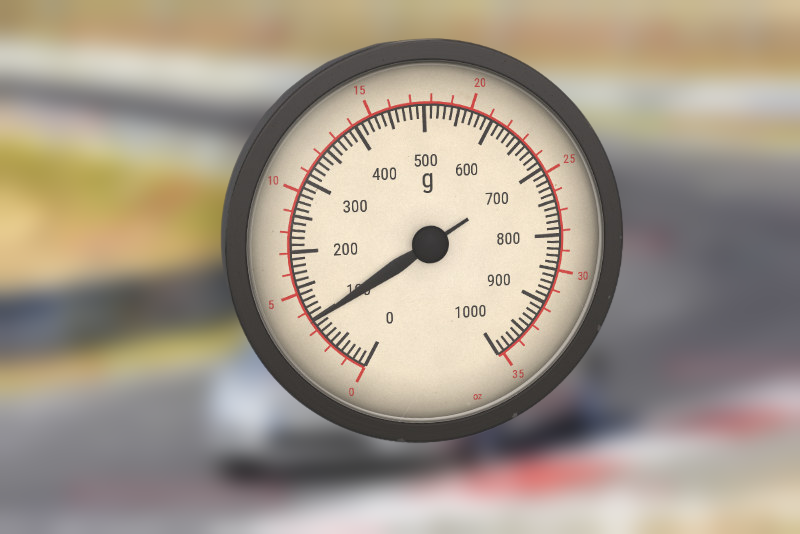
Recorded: 100
